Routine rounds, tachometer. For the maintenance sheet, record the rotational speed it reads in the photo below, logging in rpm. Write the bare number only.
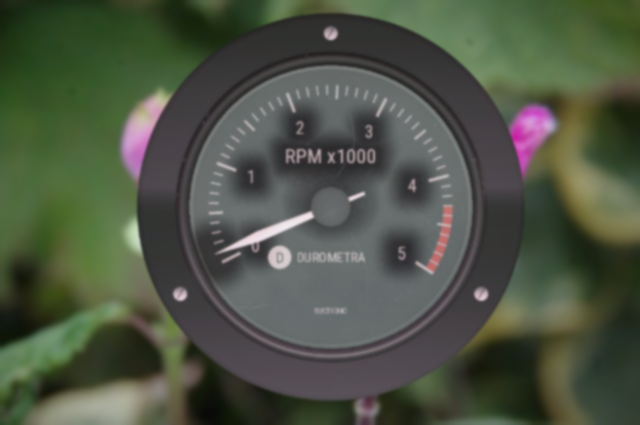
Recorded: 100
